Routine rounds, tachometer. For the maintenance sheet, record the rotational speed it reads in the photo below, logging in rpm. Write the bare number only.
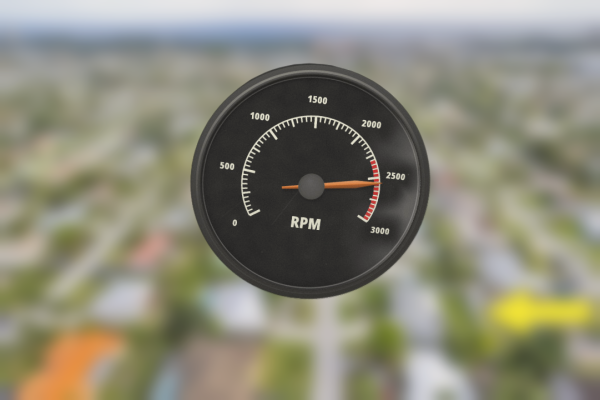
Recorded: 2550
